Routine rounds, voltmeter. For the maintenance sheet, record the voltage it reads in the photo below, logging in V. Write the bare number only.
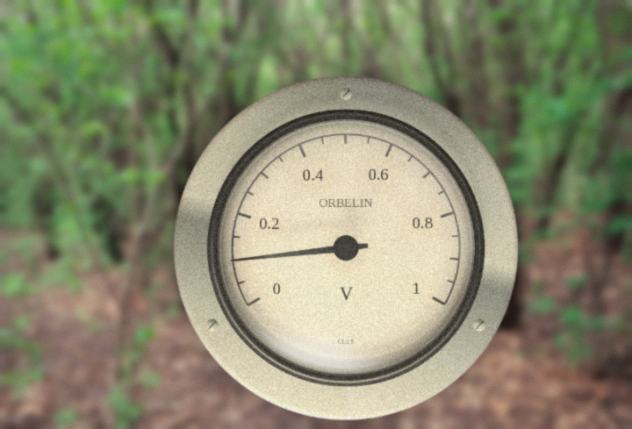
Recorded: 0.1
